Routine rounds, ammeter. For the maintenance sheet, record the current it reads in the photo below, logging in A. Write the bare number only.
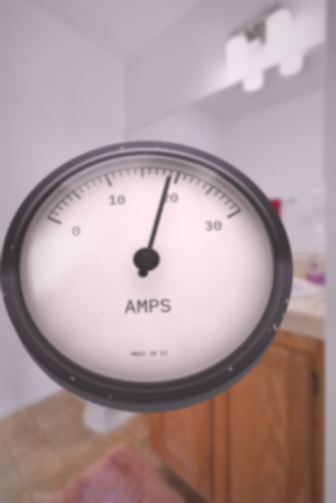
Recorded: 19
